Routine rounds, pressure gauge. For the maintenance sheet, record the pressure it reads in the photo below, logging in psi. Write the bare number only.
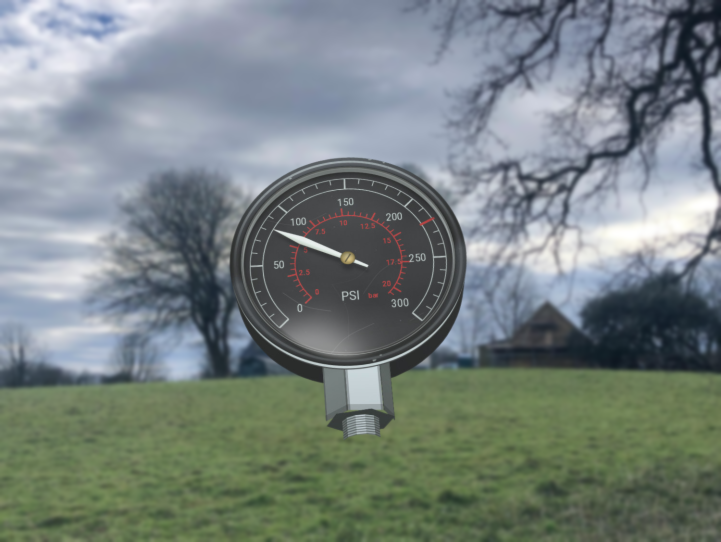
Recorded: 80
